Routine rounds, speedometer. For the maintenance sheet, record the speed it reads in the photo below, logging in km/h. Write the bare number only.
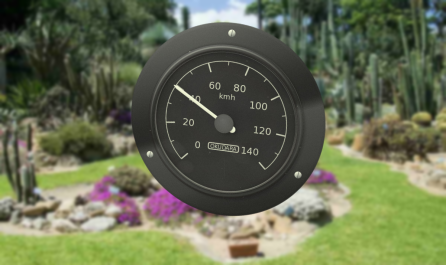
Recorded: 40
